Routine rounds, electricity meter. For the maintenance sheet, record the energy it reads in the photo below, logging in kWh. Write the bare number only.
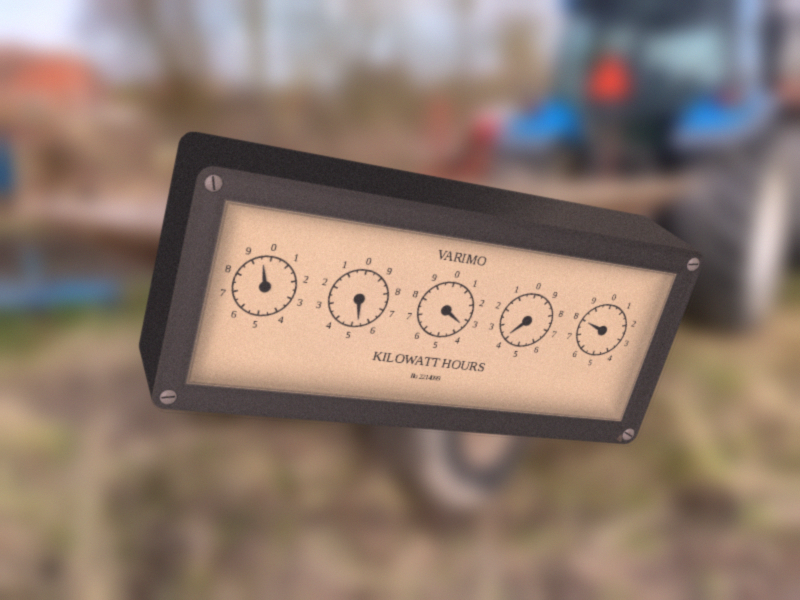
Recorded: 95338
